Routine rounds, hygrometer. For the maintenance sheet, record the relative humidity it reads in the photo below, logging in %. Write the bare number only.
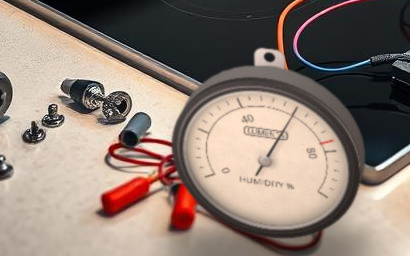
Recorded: 60
